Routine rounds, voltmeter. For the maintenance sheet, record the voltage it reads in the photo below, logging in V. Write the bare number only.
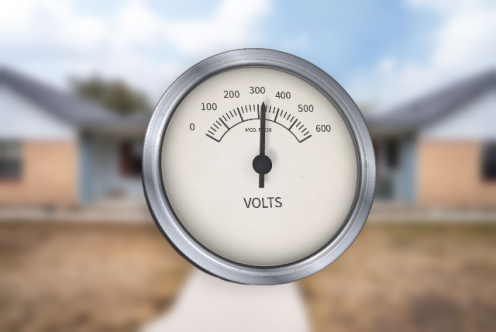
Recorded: 320
